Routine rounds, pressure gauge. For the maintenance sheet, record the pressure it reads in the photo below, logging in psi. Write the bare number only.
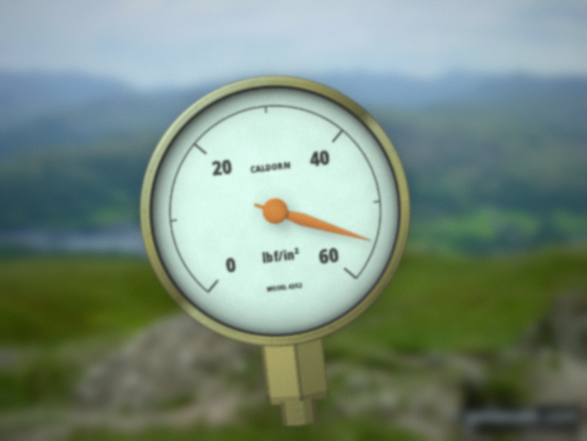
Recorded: 55
